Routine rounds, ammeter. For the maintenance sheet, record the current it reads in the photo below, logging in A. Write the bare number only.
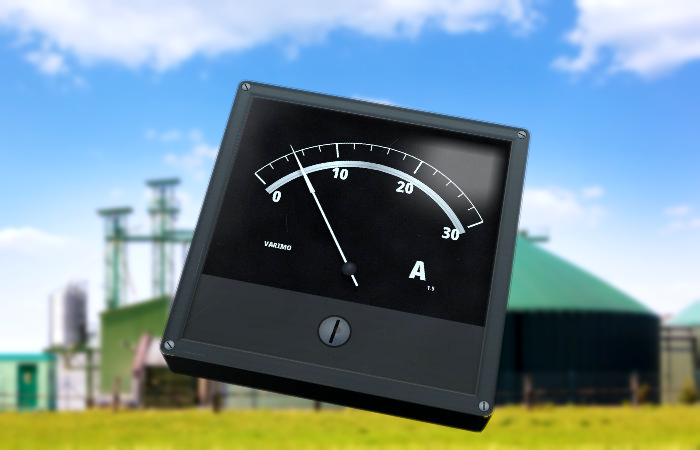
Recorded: 5
